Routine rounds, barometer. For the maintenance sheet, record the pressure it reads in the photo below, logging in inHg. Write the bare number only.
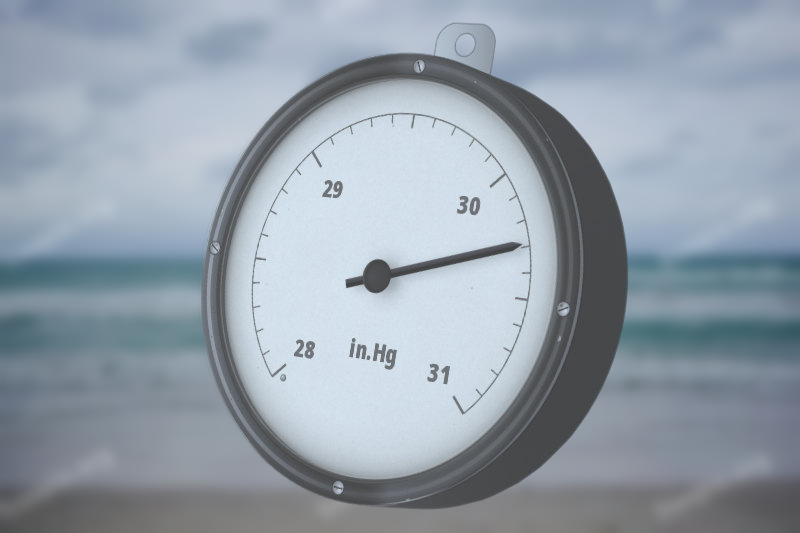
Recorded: 30.3
